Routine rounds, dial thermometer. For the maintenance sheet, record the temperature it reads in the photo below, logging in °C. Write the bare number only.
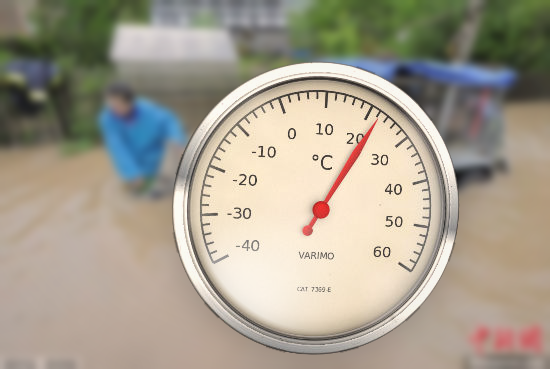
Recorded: 22
